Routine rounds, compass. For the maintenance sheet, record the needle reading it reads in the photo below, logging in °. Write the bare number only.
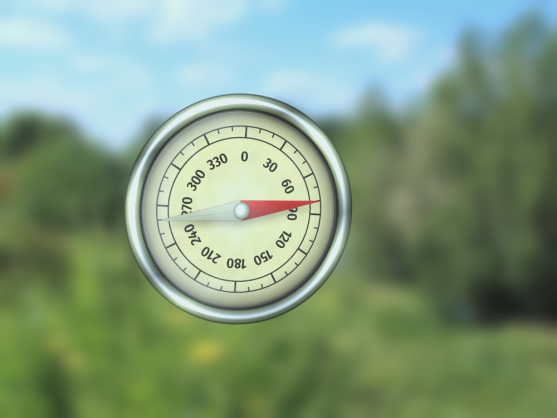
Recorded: 80
